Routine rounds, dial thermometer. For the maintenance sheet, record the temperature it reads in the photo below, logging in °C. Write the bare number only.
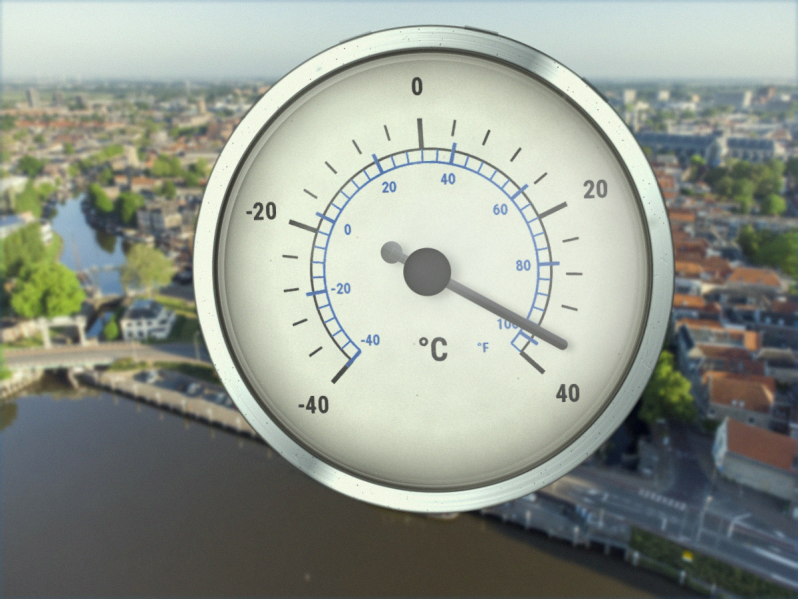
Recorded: 36
